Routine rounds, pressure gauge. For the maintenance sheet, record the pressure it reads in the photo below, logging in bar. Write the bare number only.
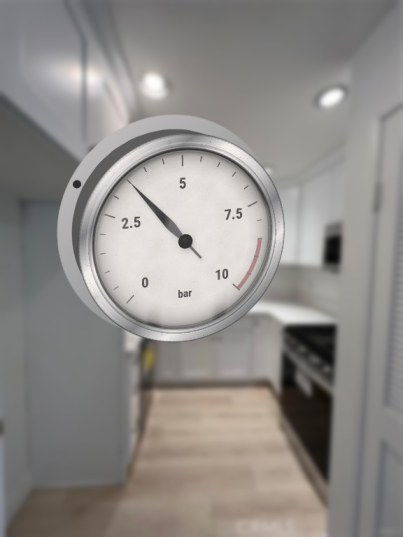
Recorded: 3.5
